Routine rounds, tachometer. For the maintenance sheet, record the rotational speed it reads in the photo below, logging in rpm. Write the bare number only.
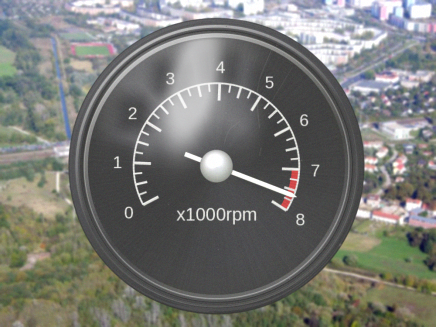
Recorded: 7625
